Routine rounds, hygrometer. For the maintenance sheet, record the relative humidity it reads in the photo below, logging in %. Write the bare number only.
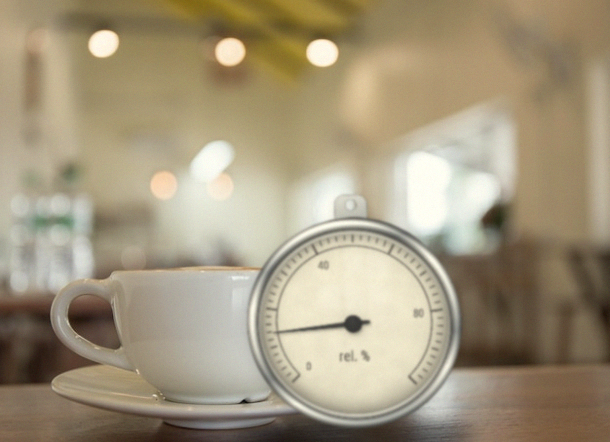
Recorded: 14
